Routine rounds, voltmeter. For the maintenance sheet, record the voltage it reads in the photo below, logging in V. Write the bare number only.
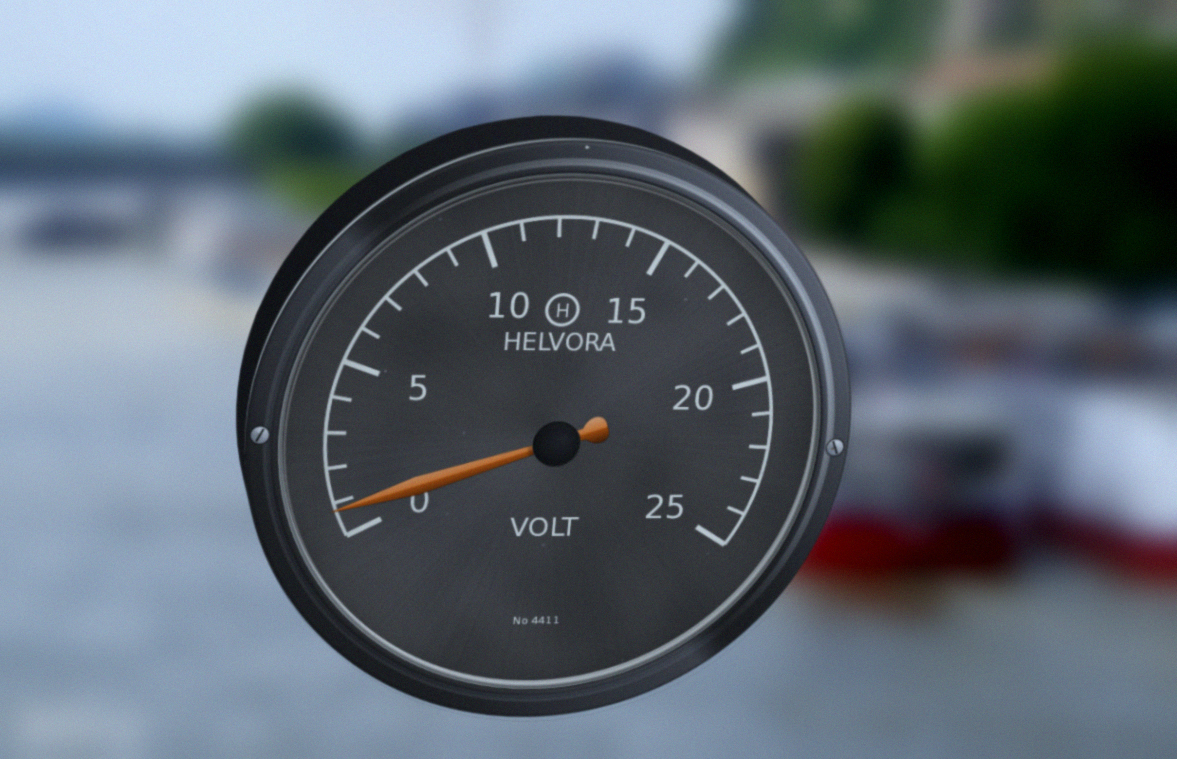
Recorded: 1
